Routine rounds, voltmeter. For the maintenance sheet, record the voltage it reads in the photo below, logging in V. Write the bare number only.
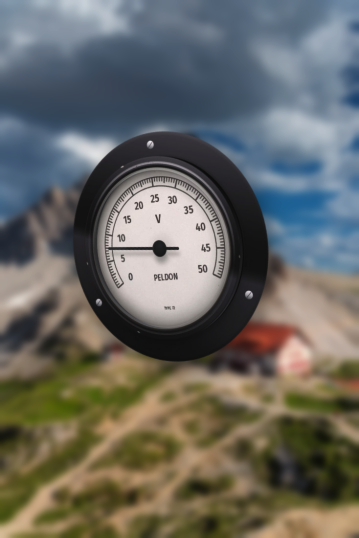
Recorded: 7.5
